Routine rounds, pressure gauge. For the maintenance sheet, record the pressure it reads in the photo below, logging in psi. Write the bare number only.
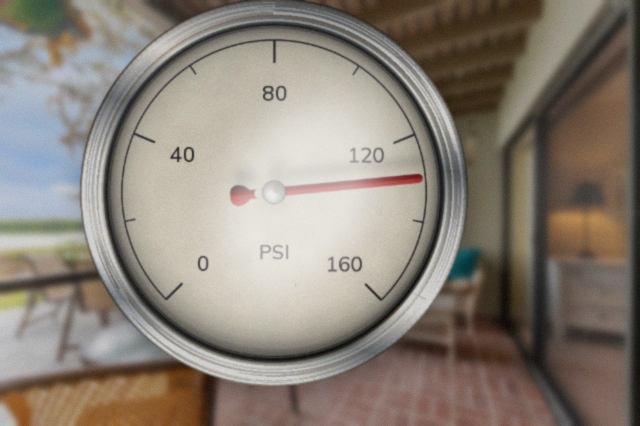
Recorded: 130
